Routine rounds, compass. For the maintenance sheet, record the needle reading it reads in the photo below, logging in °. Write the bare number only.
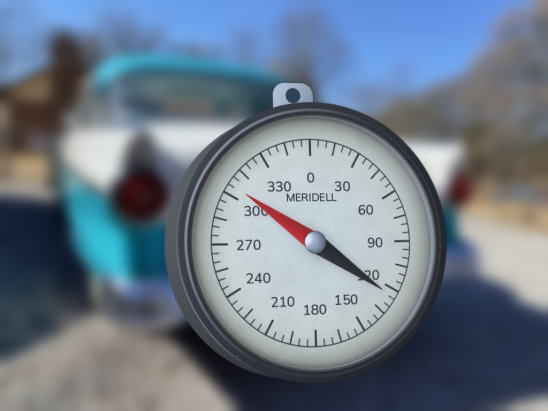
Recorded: 305
